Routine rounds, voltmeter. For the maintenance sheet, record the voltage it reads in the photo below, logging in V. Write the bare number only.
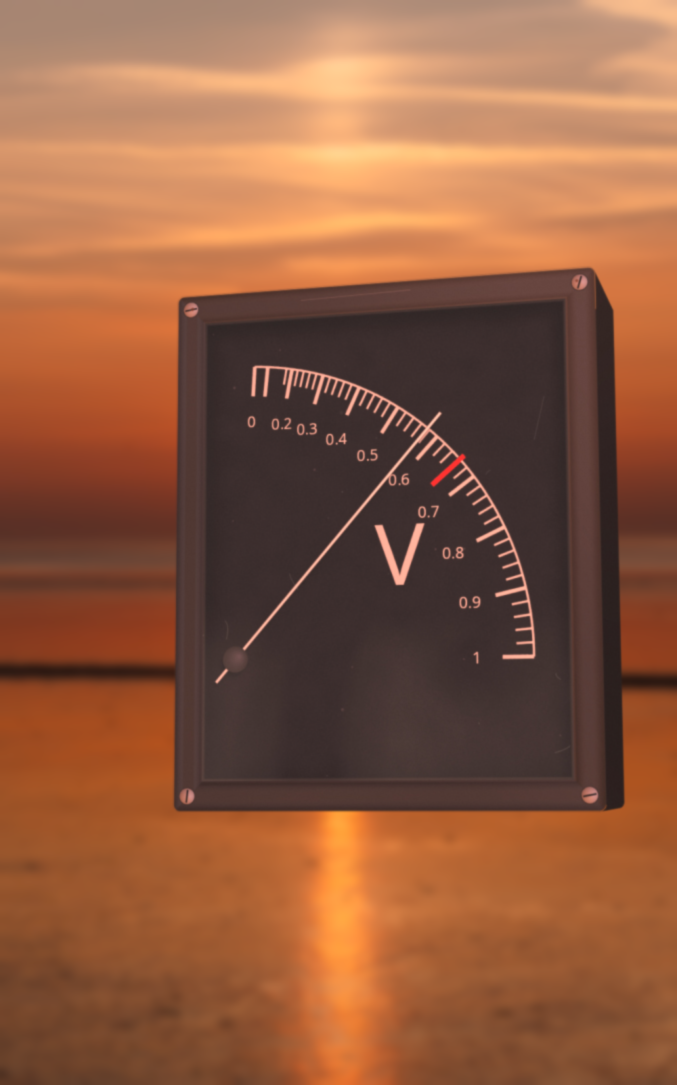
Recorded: 0.58
